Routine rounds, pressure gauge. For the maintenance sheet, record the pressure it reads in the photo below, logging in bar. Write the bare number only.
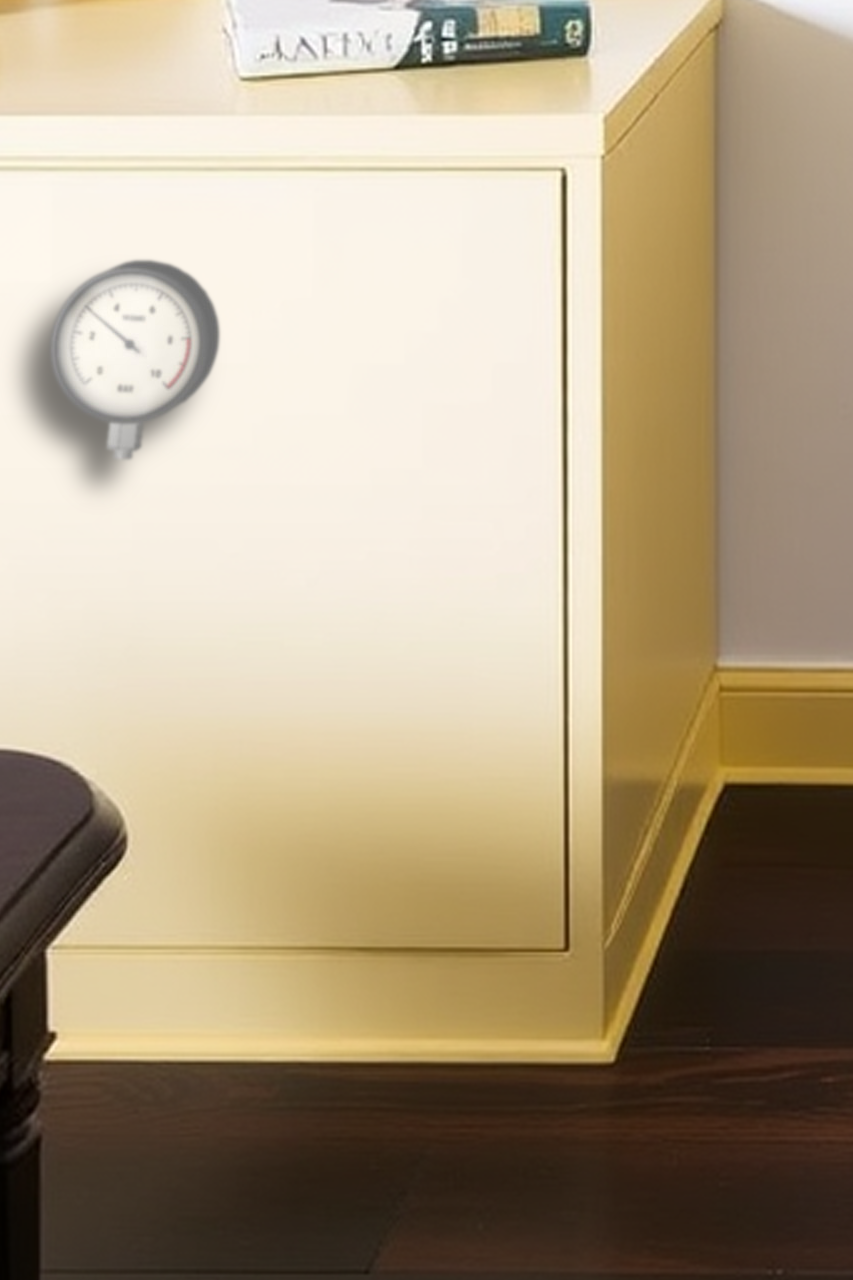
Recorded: 3
